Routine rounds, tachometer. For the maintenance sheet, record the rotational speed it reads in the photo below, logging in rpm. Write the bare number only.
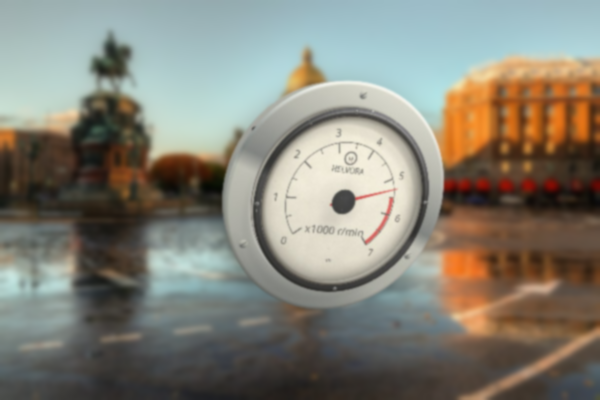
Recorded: 5250
